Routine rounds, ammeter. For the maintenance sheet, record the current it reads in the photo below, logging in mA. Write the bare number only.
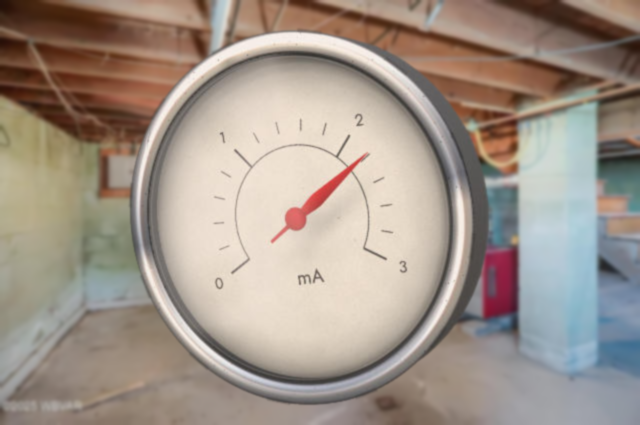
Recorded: 2.2
